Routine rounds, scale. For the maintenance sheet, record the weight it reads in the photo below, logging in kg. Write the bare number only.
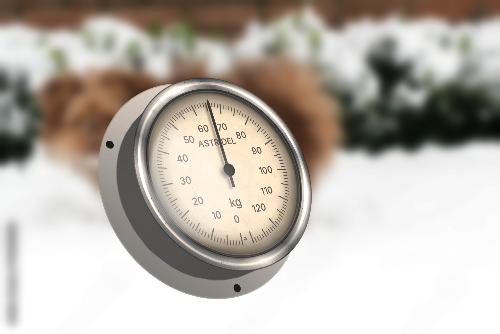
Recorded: 65
